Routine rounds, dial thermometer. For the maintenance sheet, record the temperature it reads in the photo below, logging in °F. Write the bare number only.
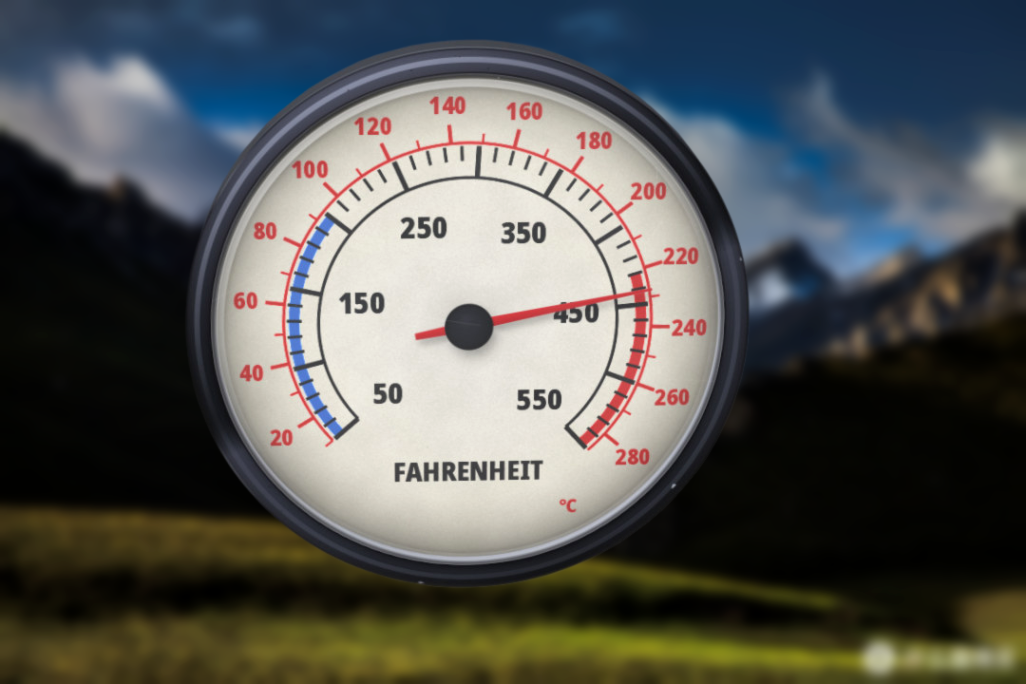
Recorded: 440
